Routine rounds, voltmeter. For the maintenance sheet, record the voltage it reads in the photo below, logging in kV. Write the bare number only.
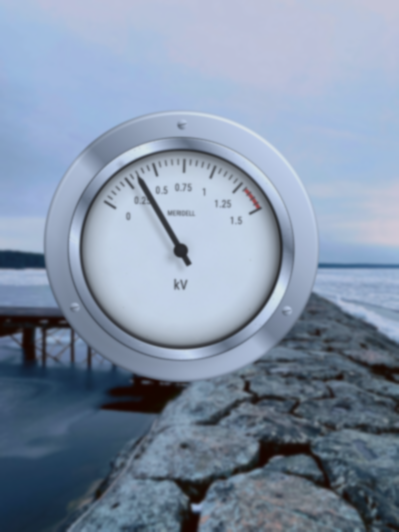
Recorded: 0.35
